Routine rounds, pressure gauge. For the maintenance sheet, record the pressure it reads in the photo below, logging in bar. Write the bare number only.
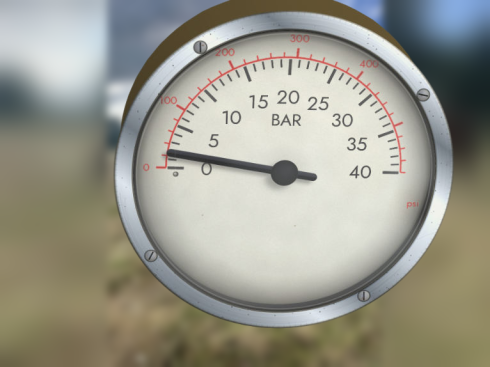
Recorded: 2
